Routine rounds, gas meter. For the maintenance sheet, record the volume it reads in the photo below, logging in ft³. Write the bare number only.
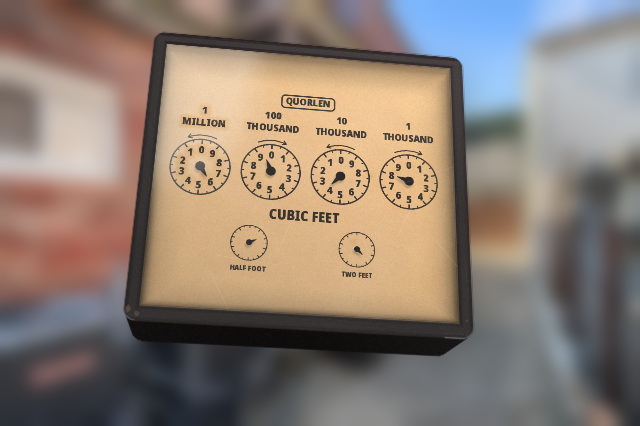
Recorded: 593800
